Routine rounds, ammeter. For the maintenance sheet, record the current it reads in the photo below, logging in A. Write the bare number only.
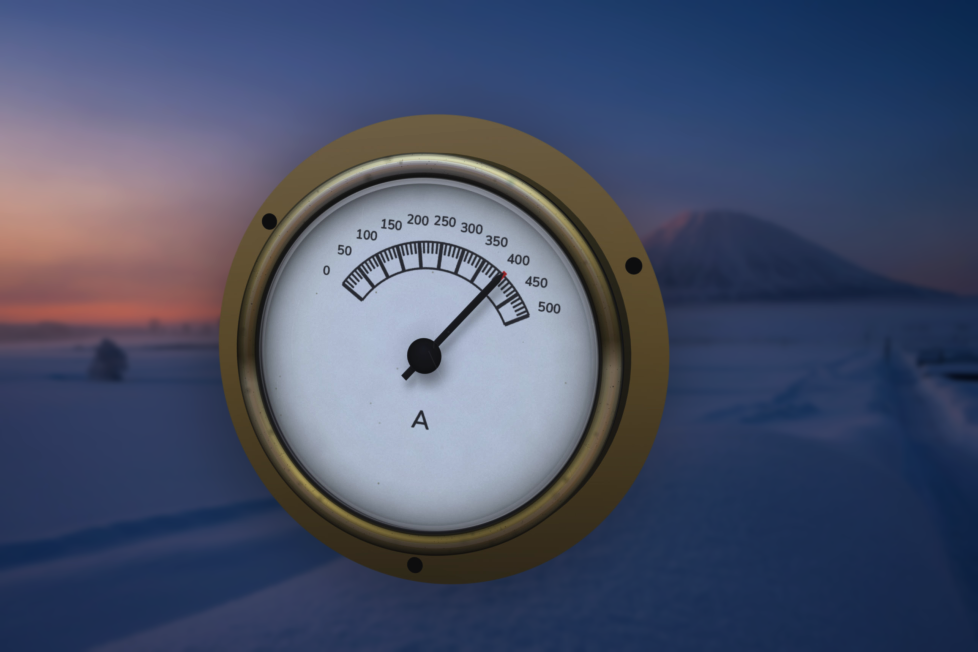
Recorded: 400
